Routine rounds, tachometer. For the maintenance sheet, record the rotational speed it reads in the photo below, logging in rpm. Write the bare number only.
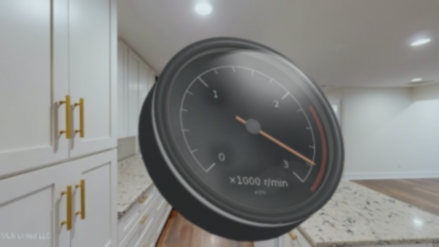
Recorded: 2800
